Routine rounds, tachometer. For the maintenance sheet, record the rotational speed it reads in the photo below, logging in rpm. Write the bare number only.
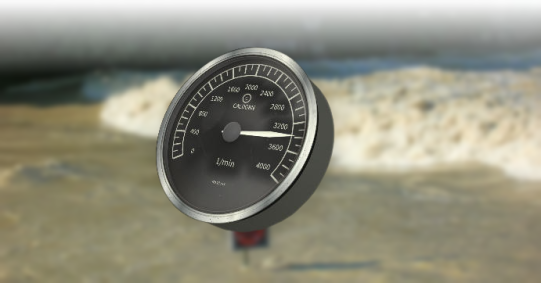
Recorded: 3400
